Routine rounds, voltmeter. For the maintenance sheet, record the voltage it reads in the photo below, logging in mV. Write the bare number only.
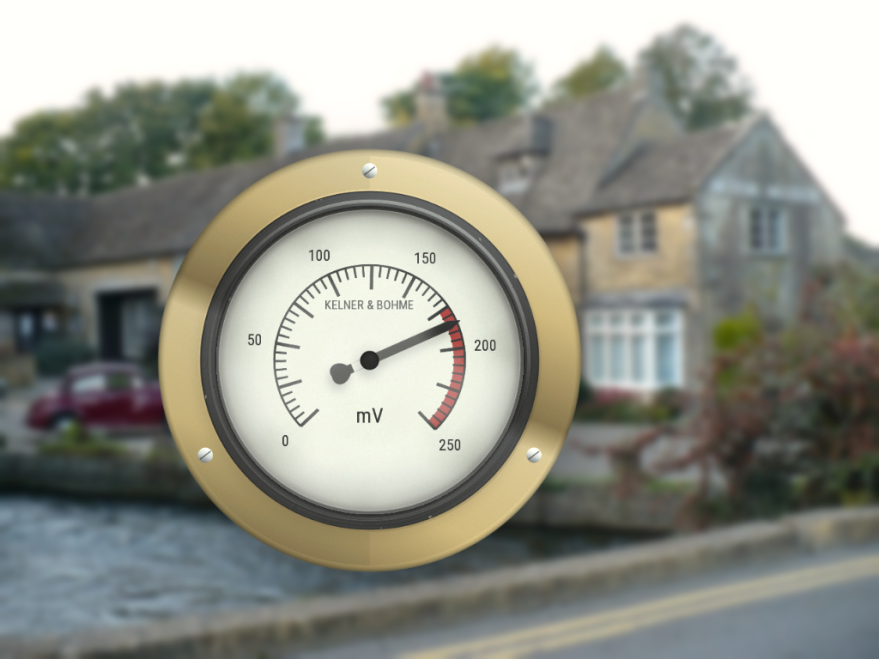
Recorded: 185
